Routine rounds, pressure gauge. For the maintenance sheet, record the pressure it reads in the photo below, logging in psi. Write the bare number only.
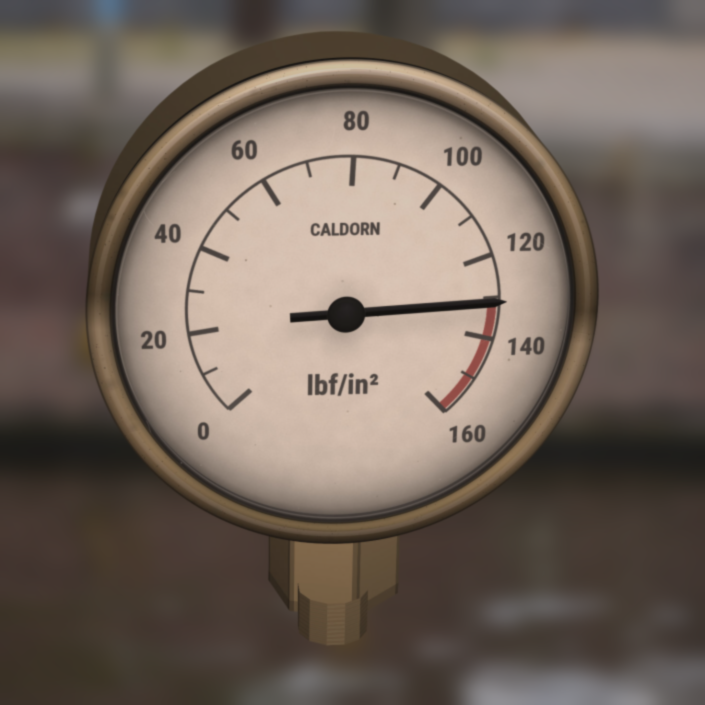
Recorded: 130
